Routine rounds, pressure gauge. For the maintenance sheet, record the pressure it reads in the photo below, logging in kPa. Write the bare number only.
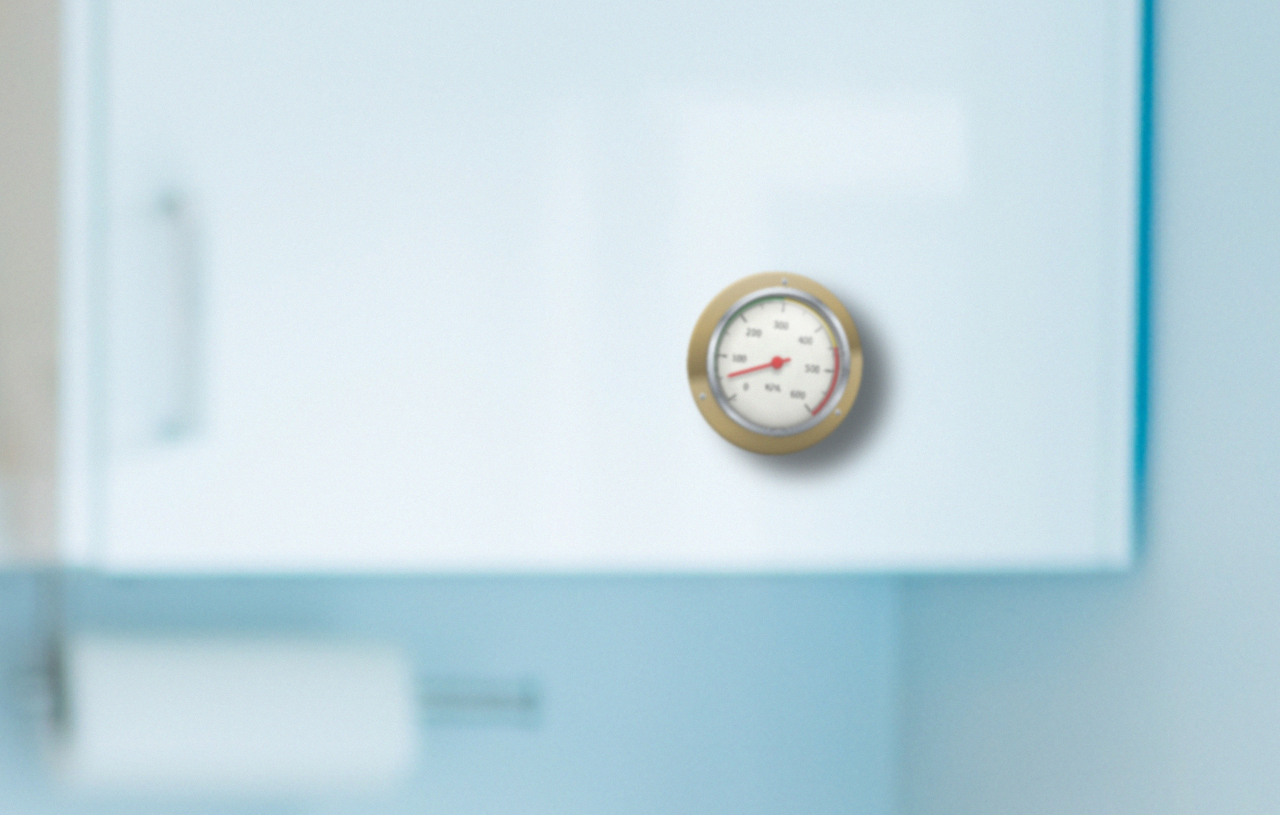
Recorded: 50
